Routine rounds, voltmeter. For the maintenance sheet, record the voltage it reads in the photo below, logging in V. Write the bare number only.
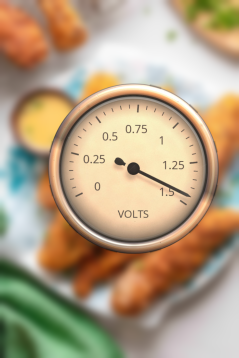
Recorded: 1.45
